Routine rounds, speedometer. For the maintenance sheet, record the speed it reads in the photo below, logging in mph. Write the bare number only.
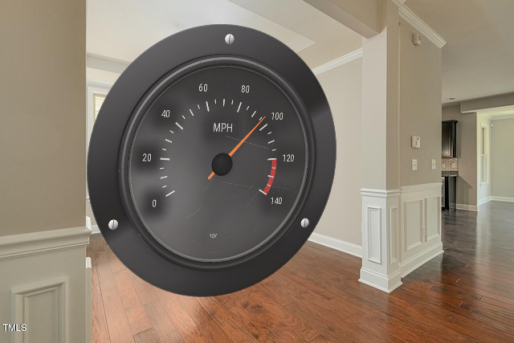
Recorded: 95
